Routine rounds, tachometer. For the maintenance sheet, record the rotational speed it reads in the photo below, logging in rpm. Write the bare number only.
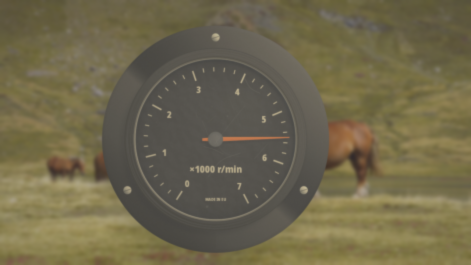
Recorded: 5500
